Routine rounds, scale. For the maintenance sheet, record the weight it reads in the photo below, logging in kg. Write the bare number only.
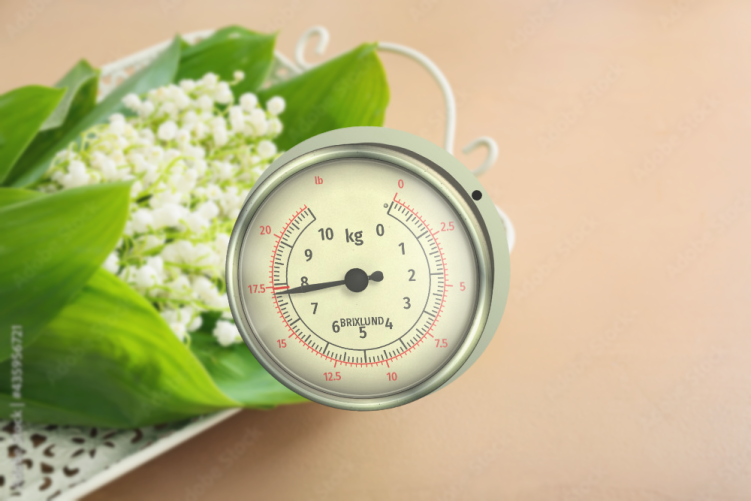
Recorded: 7.8
